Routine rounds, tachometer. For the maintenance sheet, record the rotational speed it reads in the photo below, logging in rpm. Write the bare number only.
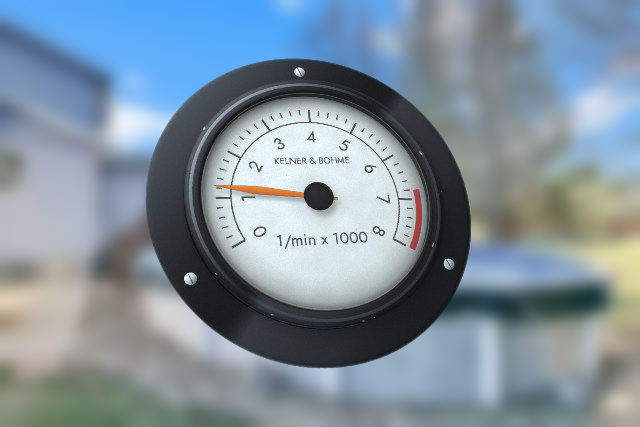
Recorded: 1200
